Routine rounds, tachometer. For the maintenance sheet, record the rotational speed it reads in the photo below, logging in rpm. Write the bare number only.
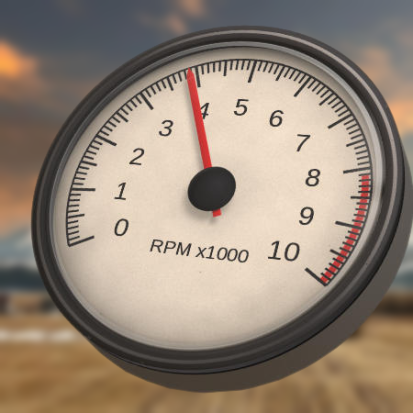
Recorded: 3900
